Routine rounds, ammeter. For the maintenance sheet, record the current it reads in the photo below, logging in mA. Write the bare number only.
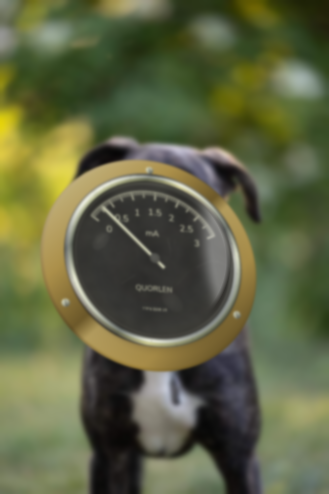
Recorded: 0.25
